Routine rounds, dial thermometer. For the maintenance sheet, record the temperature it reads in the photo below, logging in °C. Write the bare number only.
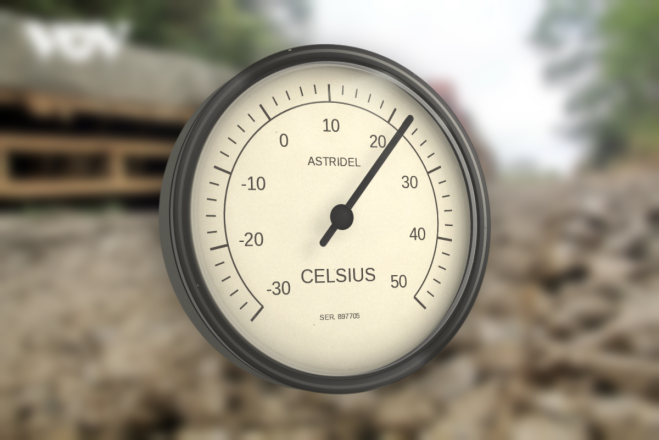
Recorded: 22
